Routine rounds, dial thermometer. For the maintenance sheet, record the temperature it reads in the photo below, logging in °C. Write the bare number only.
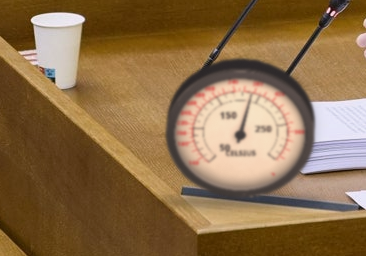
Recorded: 190
